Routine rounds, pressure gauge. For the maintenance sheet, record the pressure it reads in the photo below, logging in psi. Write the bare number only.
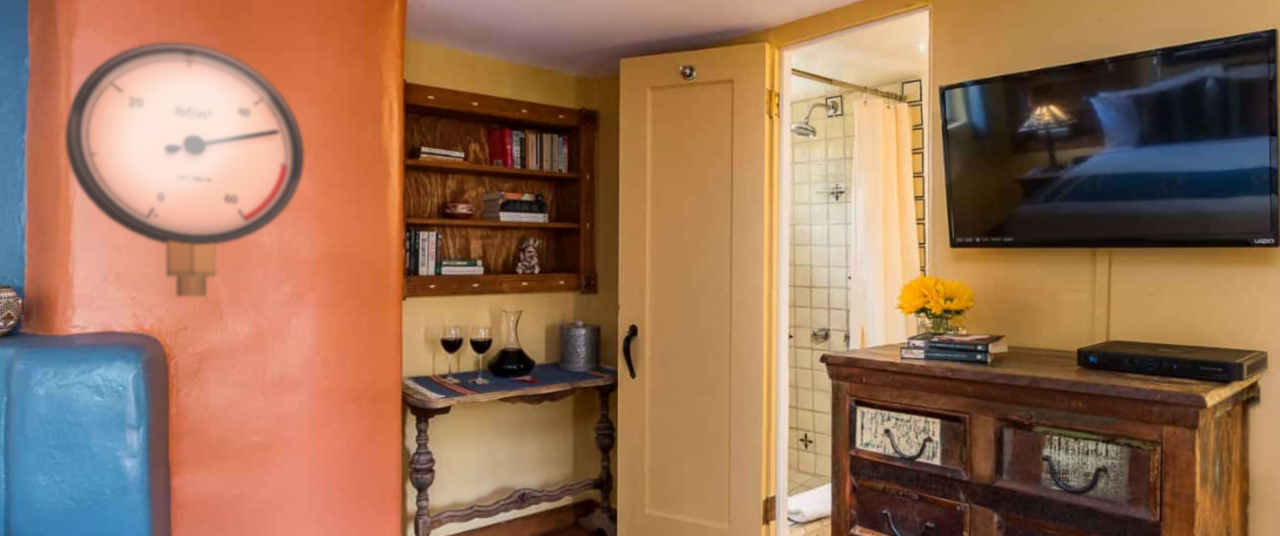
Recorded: 45
